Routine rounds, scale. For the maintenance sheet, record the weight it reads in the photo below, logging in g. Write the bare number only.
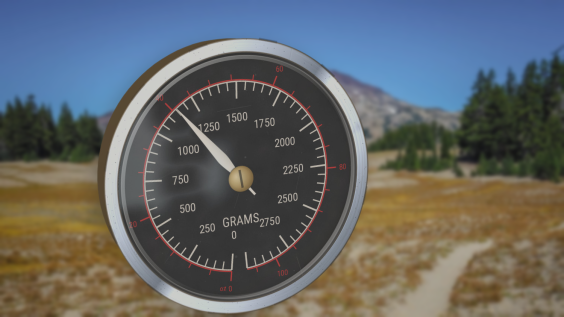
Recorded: 1150
